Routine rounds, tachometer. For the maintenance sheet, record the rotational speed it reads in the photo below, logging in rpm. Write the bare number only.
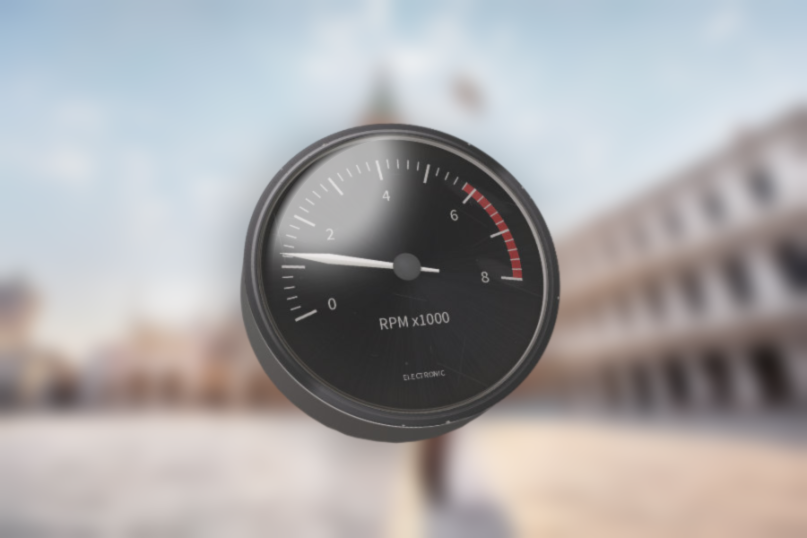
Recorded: 1200
